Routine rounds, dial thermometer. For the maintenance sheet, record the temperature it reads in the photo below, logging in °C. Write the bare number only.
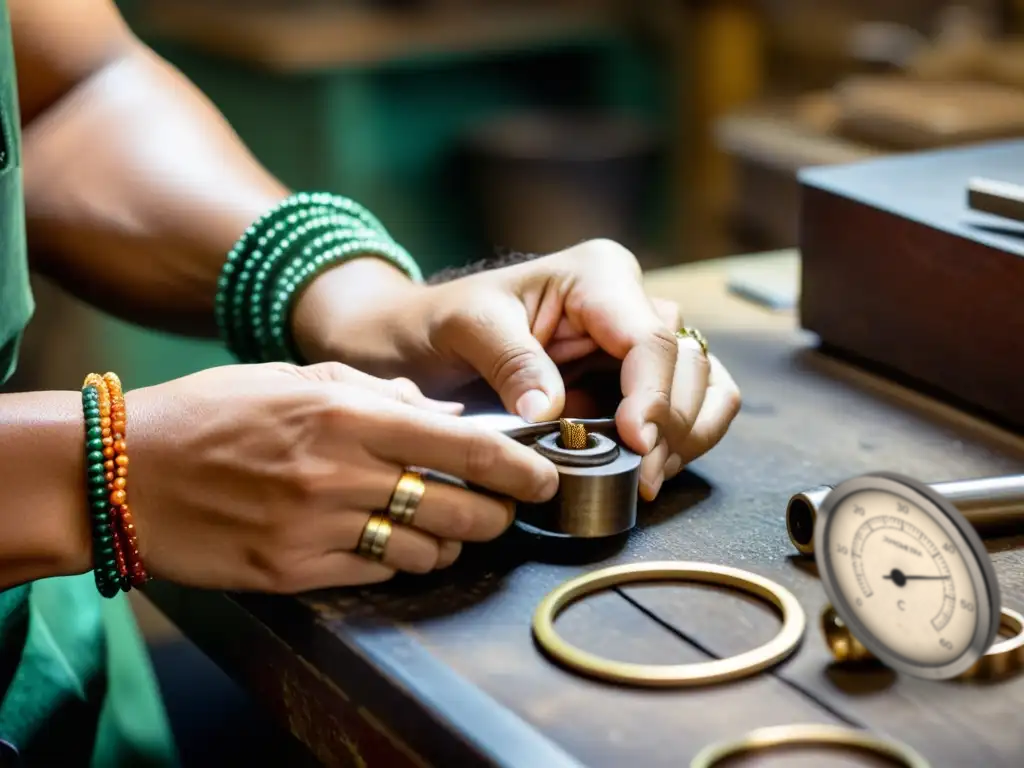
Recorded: 45
